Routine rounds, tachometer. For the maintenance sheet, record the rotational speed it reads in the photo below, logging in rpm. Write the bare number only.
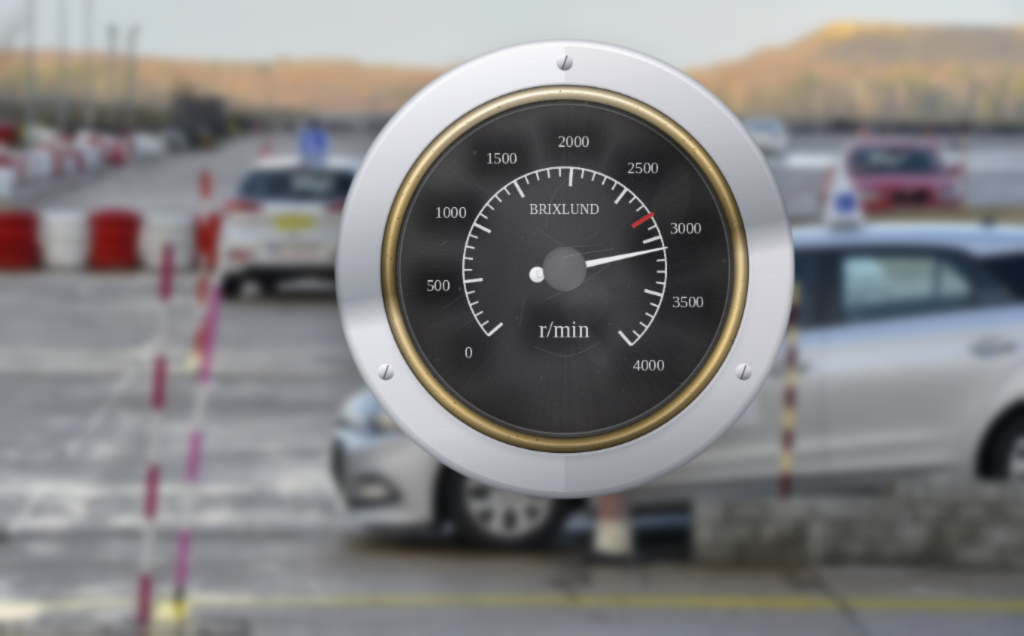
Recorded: 3100
